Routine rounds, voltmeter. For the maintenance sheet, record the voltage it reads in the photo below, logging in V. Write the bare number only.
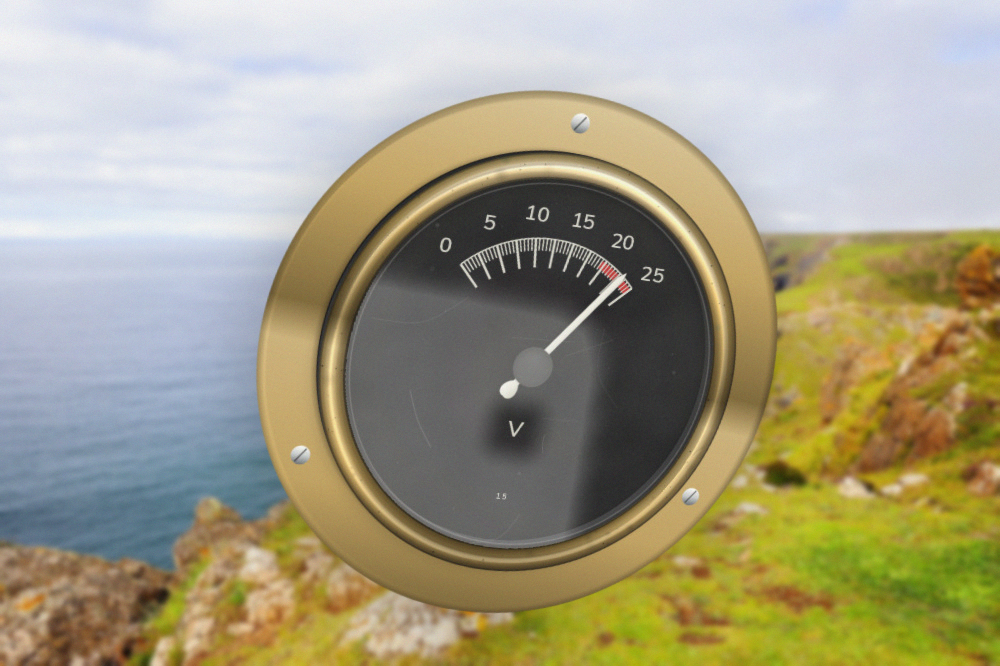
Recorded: 22.5
